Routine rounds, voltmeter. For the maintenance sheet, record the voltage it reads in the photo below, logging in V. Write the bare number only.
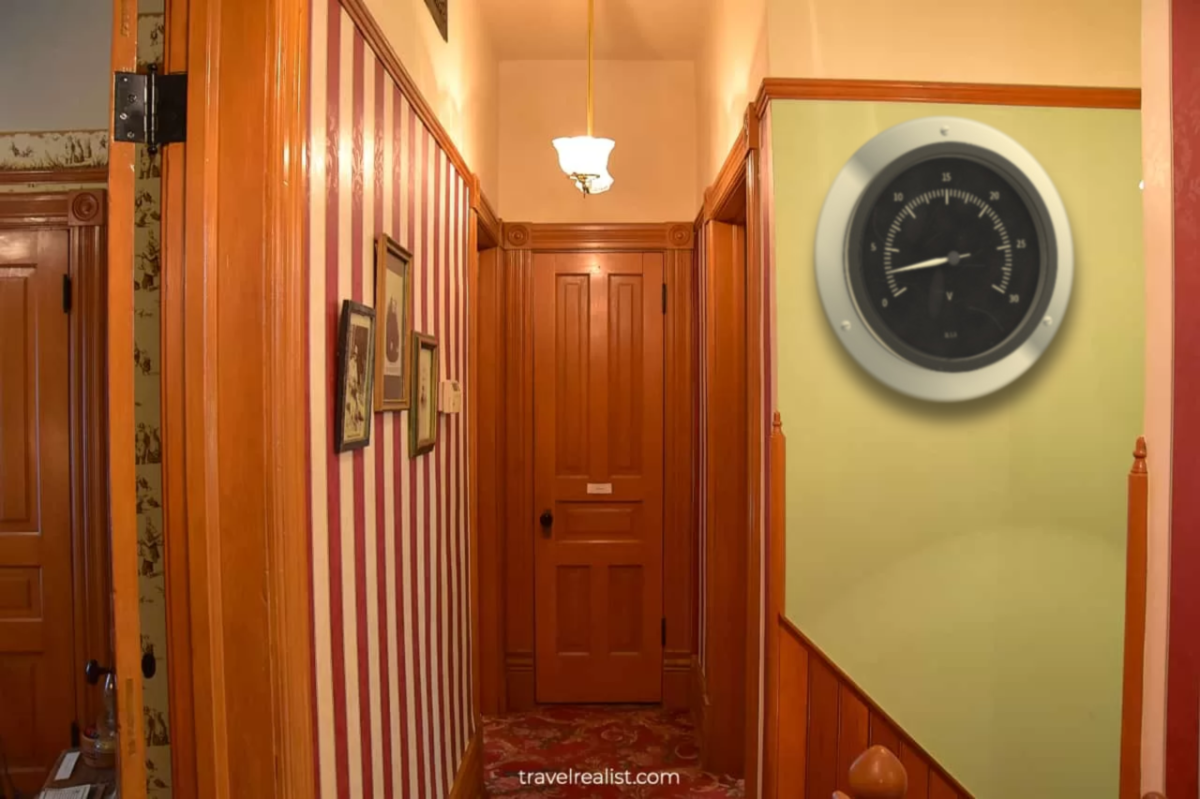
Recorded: 2.5
